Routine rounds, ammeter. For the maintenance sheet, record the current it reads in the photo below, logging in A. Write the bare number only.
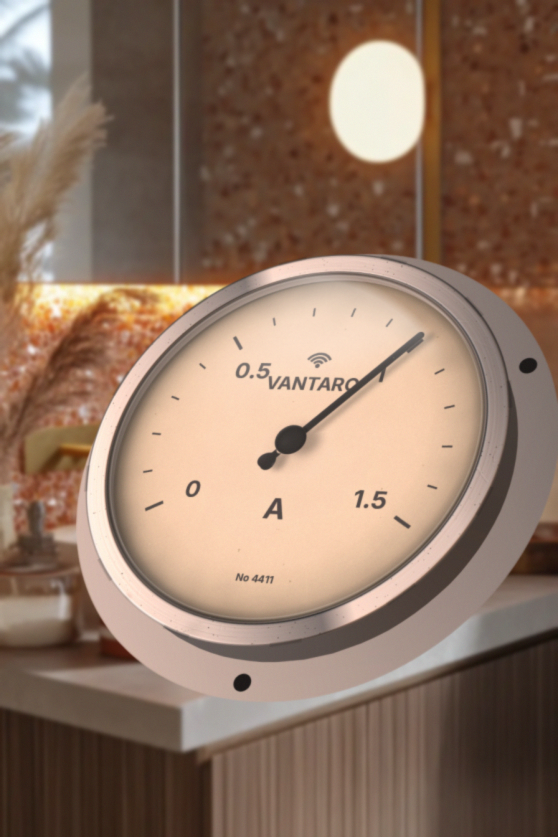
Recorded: 1
